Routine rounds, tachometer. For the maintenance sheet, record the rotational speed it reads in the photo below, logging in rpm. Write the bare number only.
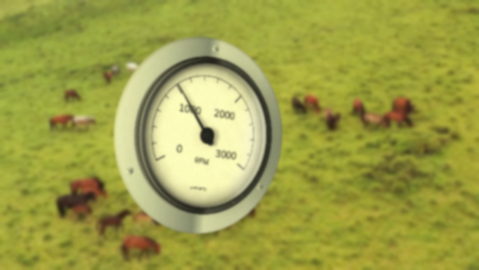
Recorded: 1000
